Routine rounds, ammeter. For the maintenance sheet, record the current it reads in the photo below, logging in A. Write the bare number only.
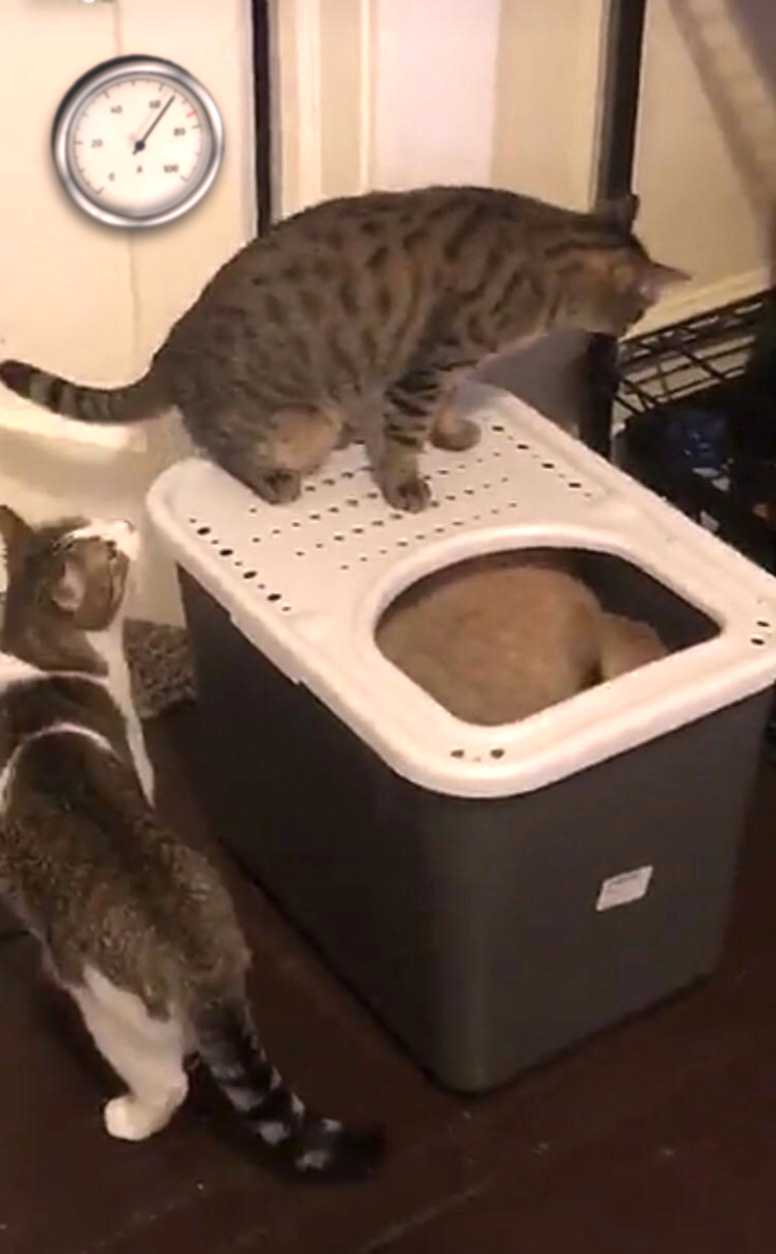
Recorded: 65
